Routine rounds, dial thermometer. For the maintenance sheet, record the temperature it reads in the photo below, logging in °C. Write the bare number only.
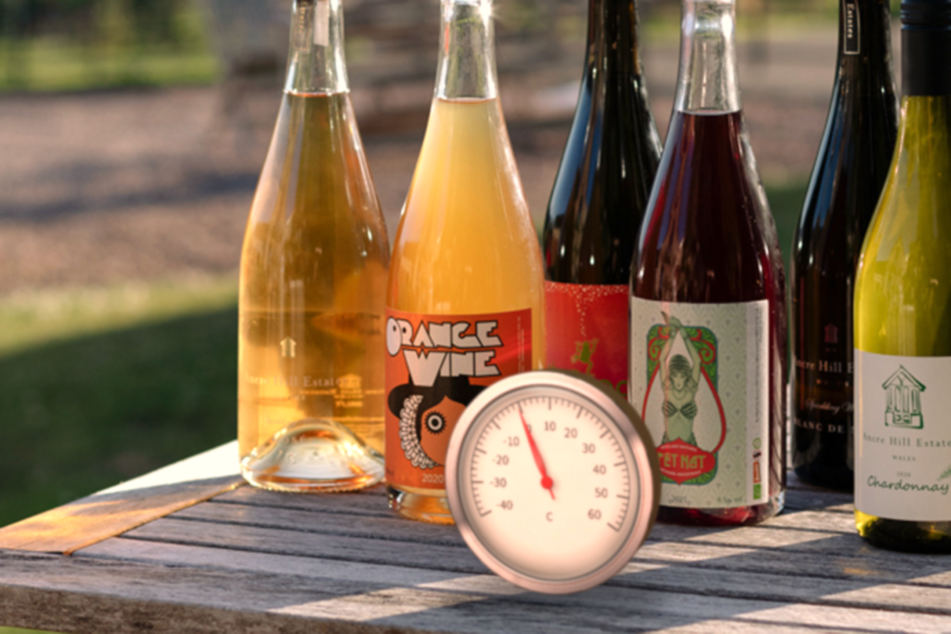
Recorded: 0
